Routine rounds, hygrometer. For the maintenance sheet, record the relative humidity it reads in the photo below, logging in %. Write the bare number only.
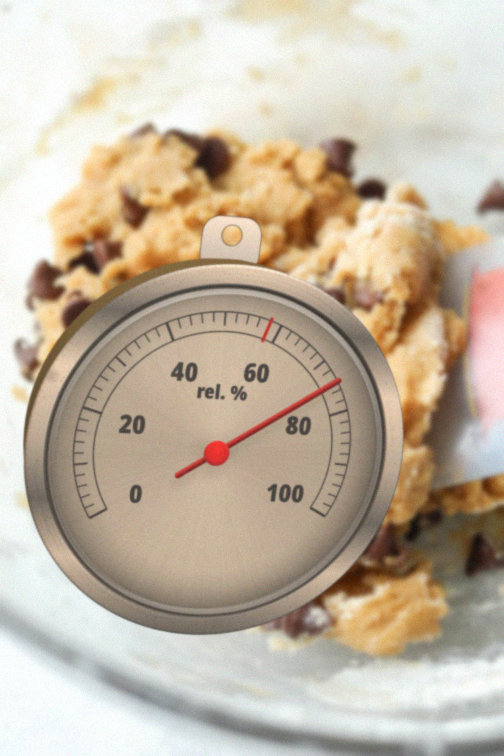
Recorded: 74
